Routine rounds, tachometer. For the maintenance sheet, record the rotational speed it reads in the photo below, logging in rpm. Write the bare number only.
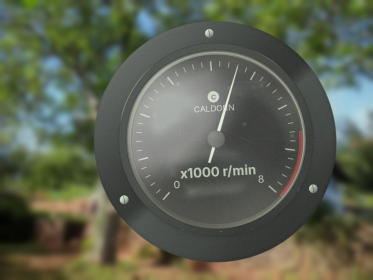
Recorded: 4600
